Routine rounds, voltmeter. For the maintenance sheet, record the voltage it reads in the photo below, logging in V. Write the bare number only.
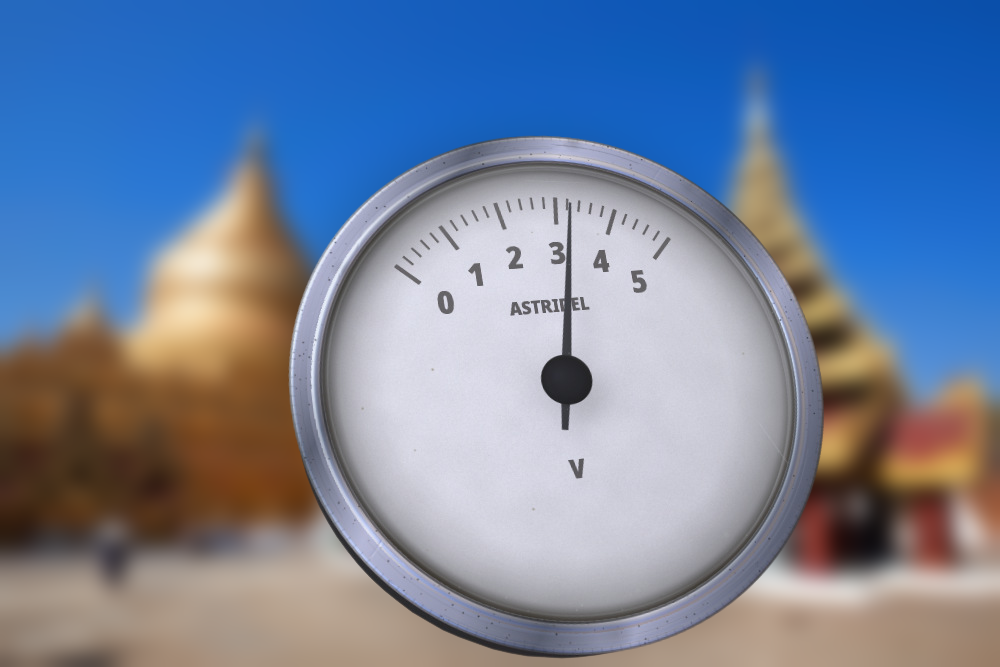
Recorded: 3.2
